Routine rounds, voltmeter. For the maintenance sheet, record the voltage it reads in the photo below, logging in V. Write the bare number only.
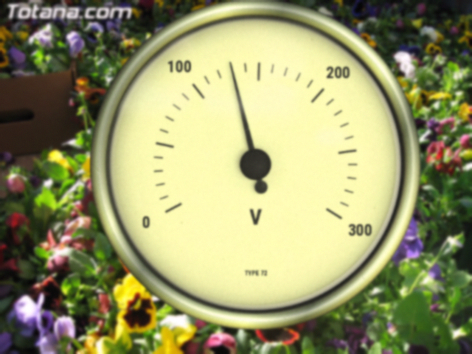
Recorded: 130
